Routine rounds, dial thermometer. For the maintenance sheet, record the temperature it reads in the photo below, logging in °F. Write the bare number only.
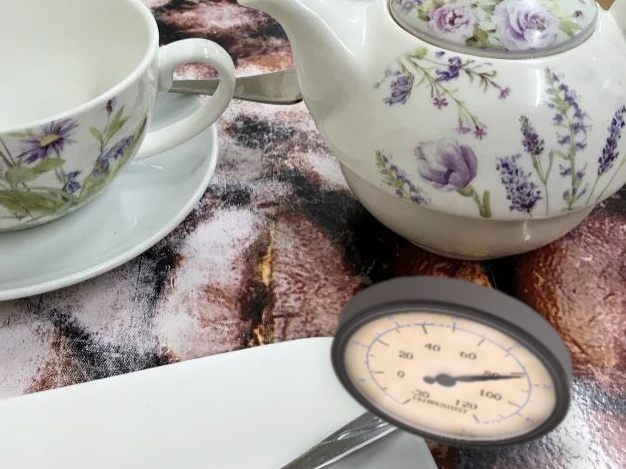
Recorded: 80
